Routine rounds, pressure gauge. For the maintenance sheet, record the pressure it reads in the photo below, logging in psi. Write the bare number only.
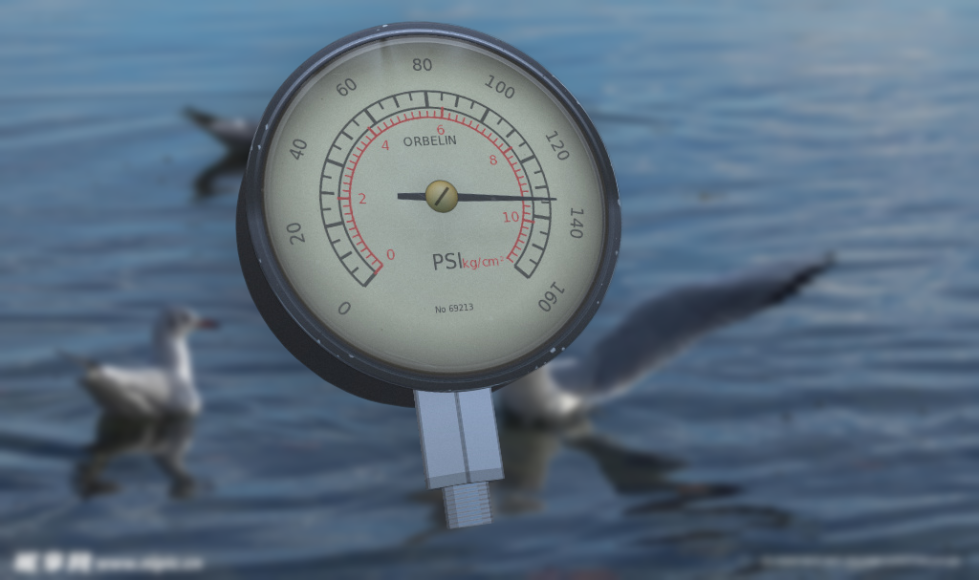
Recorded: 135
